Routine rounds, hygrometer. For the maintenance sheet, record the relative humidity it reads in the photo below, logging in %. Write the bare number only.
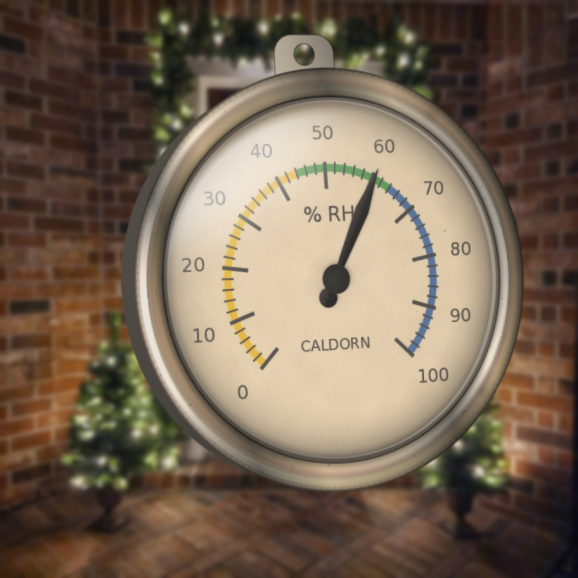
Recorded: 60
